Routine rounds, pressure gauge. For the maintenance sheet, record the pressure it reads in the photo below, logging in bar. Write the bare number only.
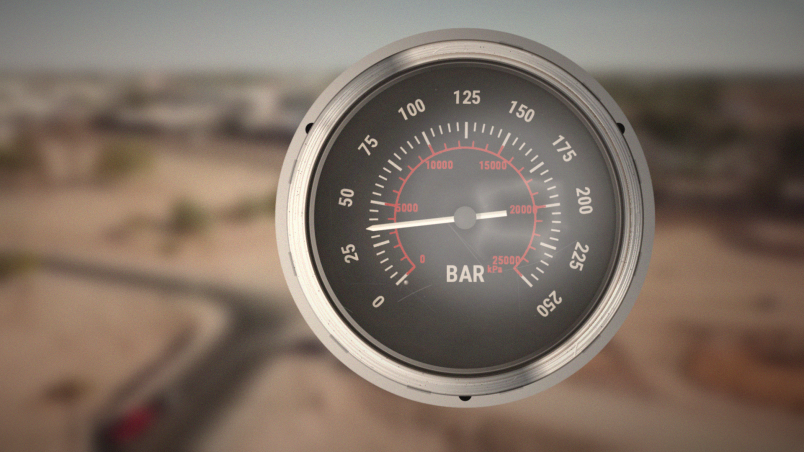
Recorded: 35
